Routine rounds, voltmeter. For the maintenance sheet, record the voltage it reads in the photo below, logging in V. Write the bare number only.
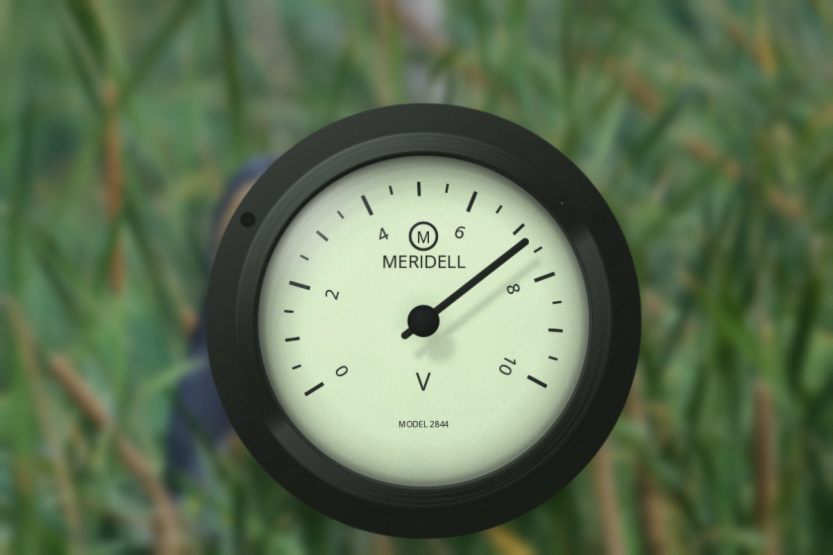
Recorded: 7.25
